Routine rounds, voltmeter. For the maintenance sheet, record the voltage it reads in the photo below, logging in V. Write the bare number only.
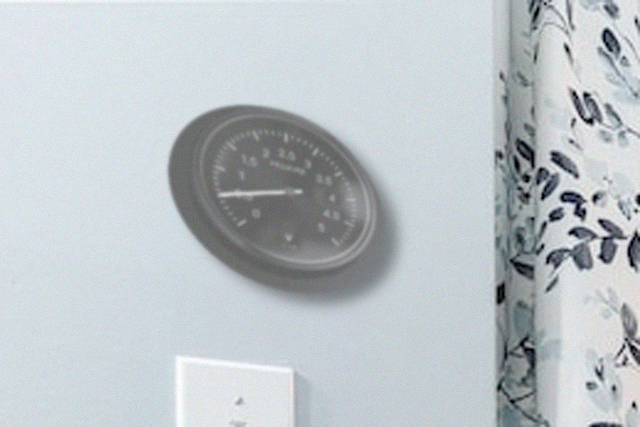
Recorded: 0.5
